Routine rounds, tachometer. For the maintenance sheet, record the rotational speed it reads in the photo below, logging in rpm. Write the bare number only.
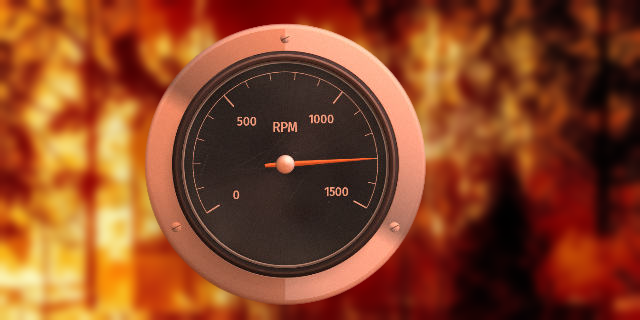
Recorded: 1300
